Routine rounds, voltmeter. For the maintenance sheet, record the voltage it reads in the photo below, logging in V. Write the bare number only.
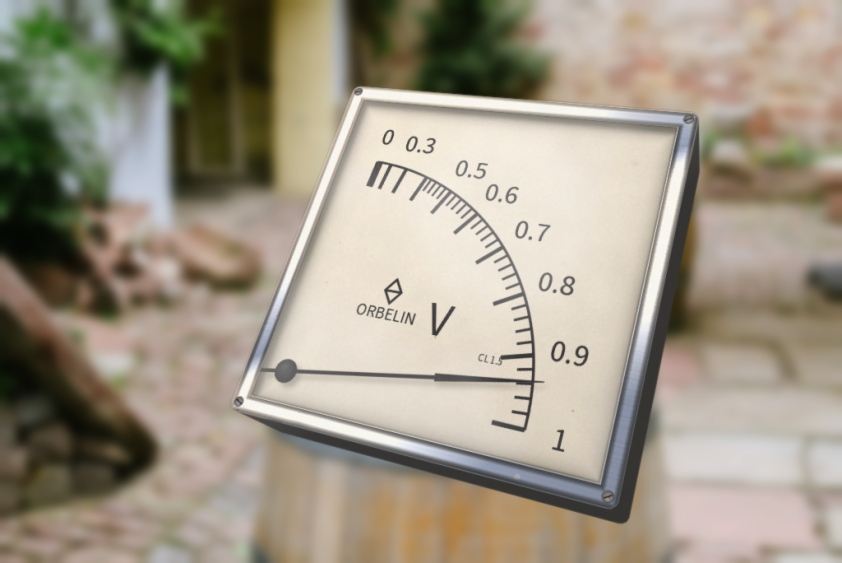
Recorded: 0.94
